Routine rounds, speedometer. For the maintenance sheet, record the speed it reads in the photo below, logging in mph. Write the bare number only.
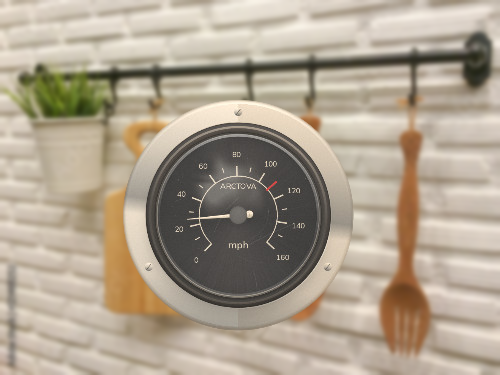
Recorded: 25
